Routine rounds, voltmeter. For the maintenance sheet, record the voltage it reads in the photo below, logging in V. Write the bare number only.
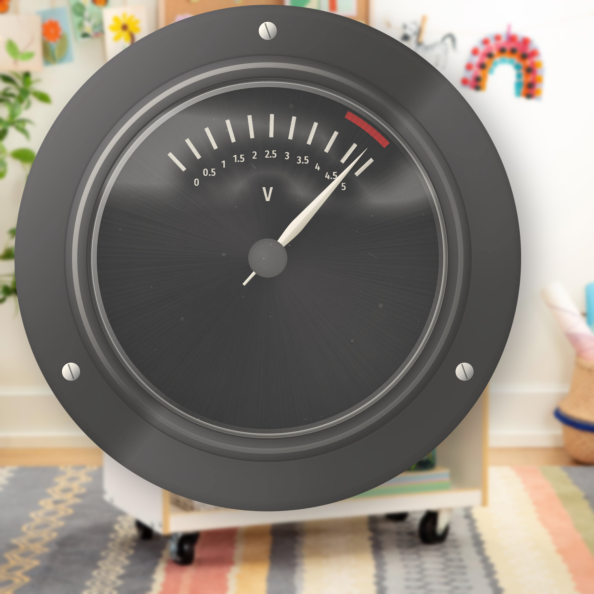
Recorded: 4.75
